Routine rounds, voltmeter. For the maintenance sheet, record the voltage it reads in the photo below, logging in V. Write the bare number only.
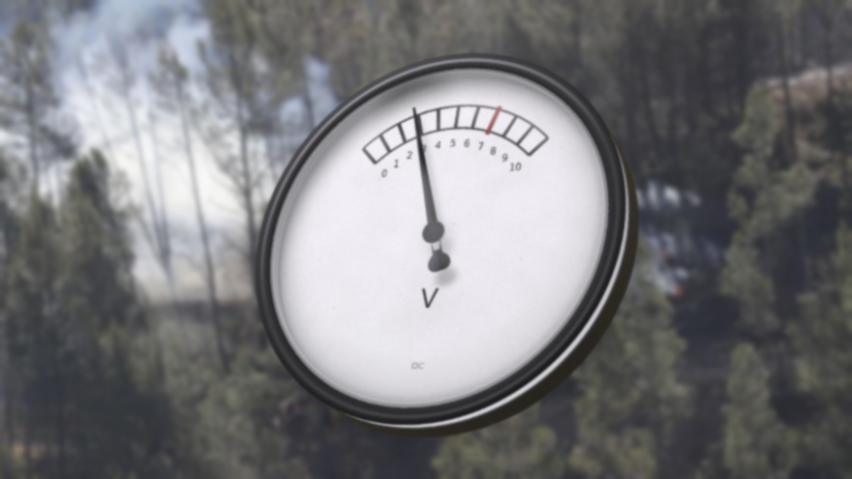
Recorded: 3
